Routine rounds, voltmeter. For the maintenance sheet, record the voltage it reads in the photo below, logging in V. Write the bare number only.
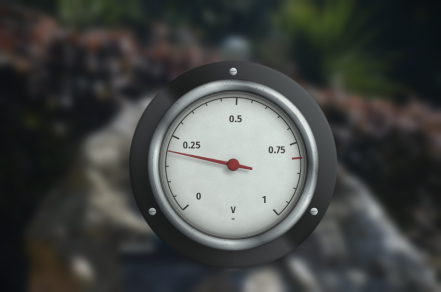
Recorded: 0.2
